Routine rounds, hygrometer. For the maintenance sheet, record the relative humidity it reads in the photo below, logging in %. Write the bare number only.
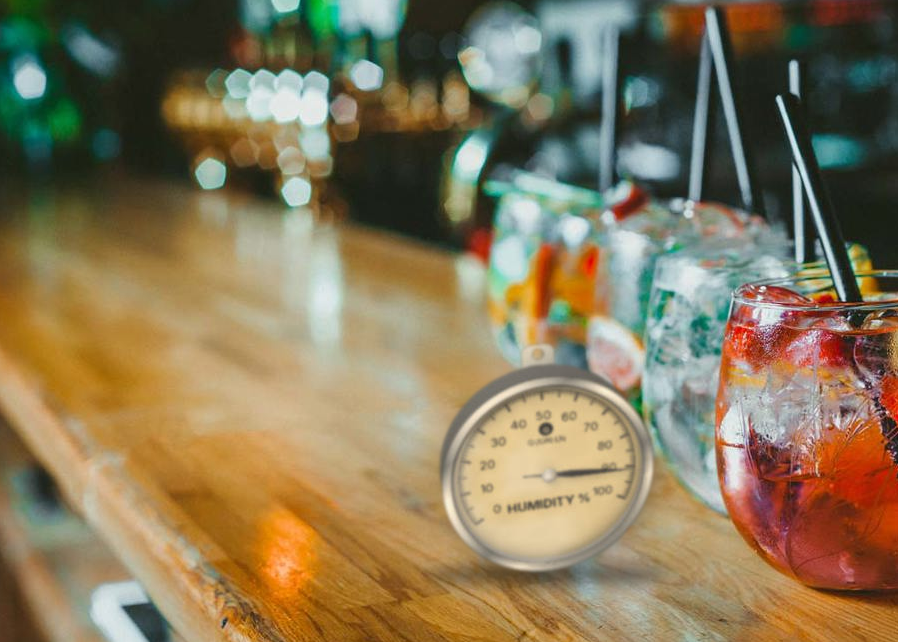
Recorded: 90
